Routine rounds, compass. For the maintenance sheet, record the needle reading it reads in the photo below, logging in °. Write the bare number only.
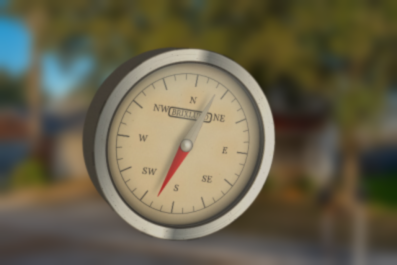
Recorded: 200
